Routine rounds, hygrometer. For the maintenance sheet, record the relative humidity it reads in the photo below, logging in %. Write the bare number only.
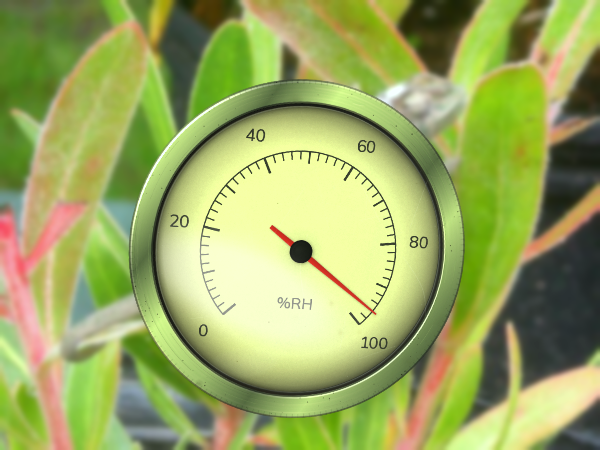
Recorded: 96
